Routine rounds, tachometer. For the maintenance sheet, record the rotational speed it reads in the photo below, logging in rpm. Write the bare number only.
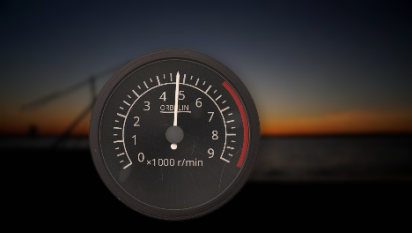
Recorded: 4750
